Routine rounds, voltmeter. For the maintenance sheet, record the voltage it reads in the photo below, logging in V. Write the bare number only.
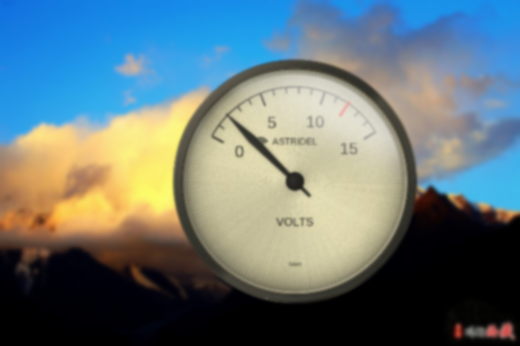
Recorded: 2
